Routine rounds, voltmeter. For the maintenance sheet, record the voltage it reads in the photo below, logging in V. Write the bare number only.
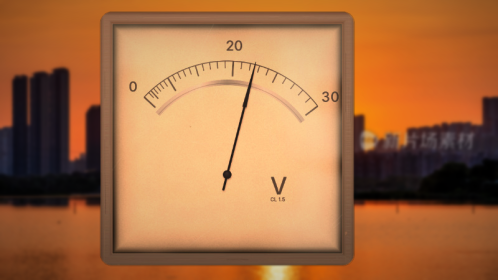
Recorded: 22.5
